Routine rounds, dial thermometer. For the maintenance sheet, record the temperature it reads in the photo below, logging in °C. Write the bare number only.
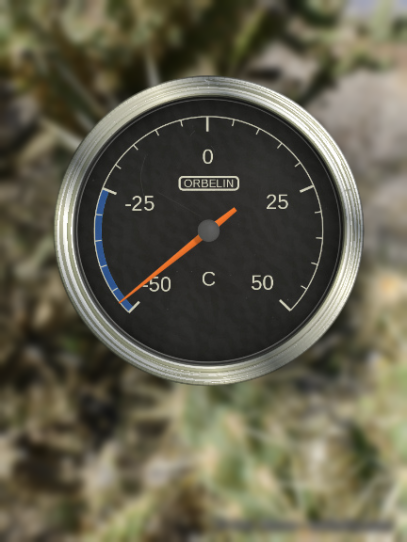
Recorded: -47.5
